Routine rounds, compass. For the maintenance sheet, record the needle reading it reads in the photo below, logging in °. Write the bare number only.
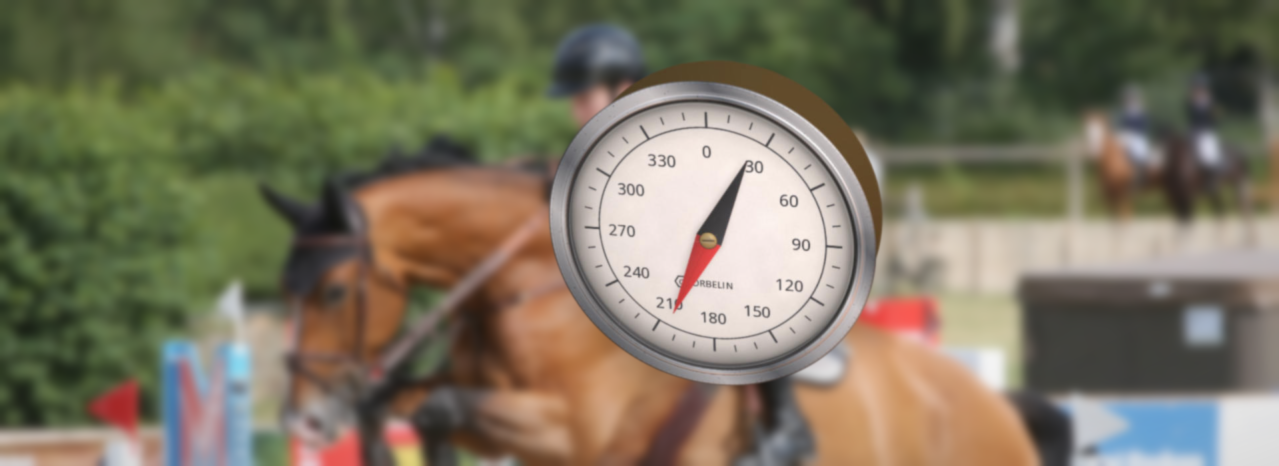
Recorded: 205
